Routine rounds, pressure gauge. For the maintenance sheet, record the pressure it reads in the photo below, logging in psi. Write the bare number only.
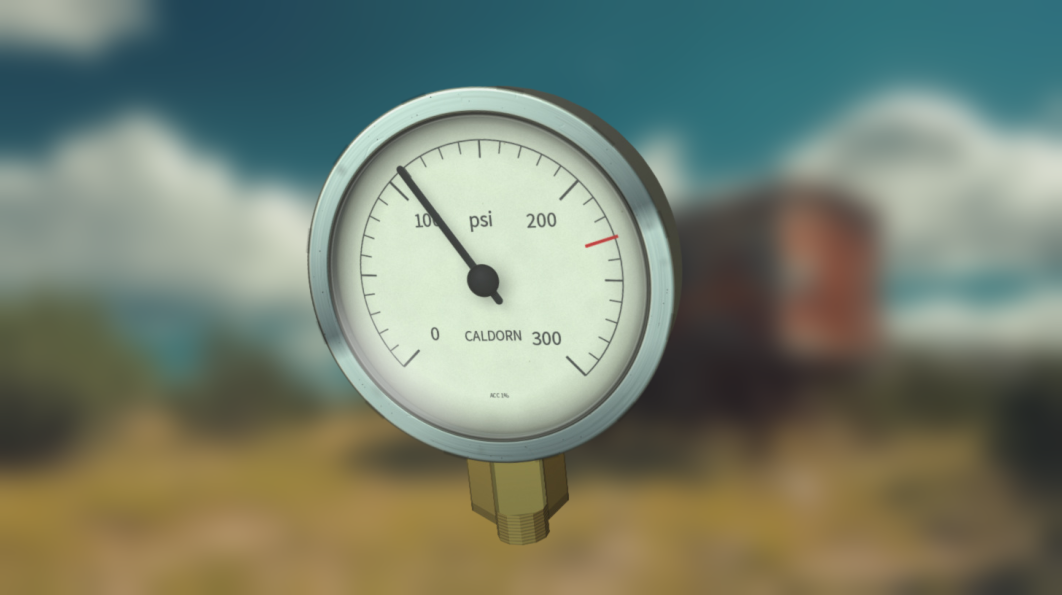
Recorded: 110
